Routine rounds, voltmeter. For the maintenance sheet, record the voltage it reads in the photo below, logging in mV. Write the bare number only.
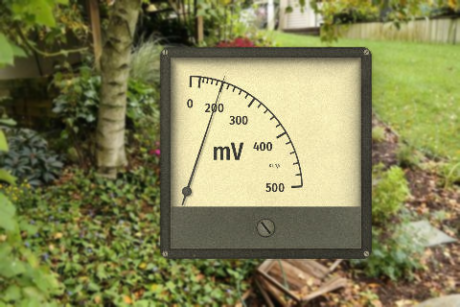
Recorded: 200
